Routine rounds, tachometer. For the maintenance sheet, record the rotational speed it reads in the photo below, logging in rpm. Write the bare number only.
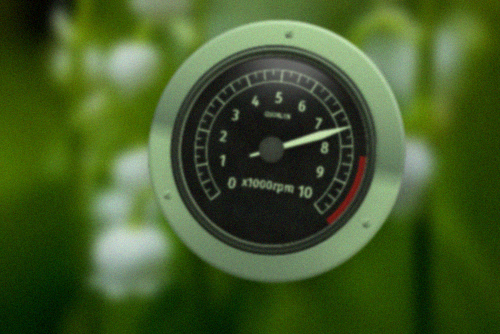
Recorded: 7500
